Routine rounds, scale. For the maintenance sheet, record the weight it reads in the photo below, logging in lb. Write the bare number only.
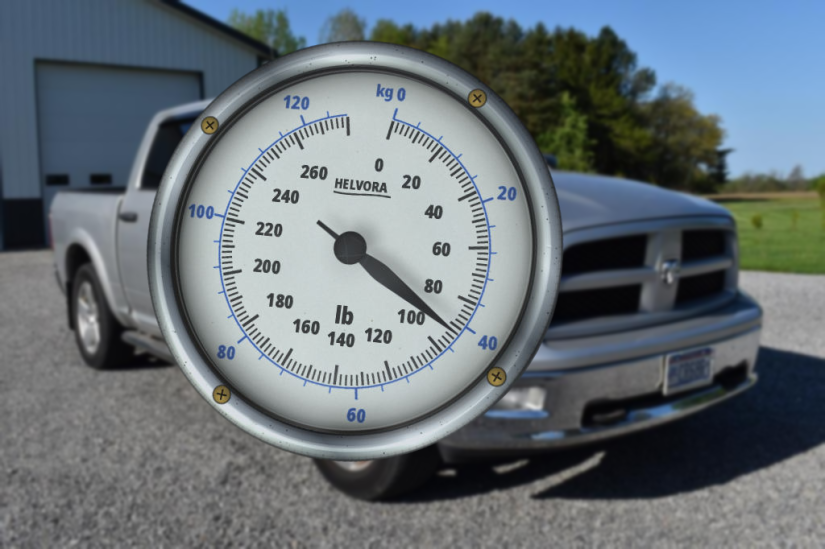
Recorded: 92
